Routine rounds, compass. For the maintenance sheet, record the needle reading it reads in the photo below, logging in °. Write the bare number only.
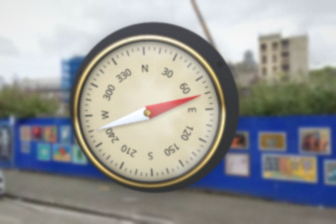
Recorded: 75
